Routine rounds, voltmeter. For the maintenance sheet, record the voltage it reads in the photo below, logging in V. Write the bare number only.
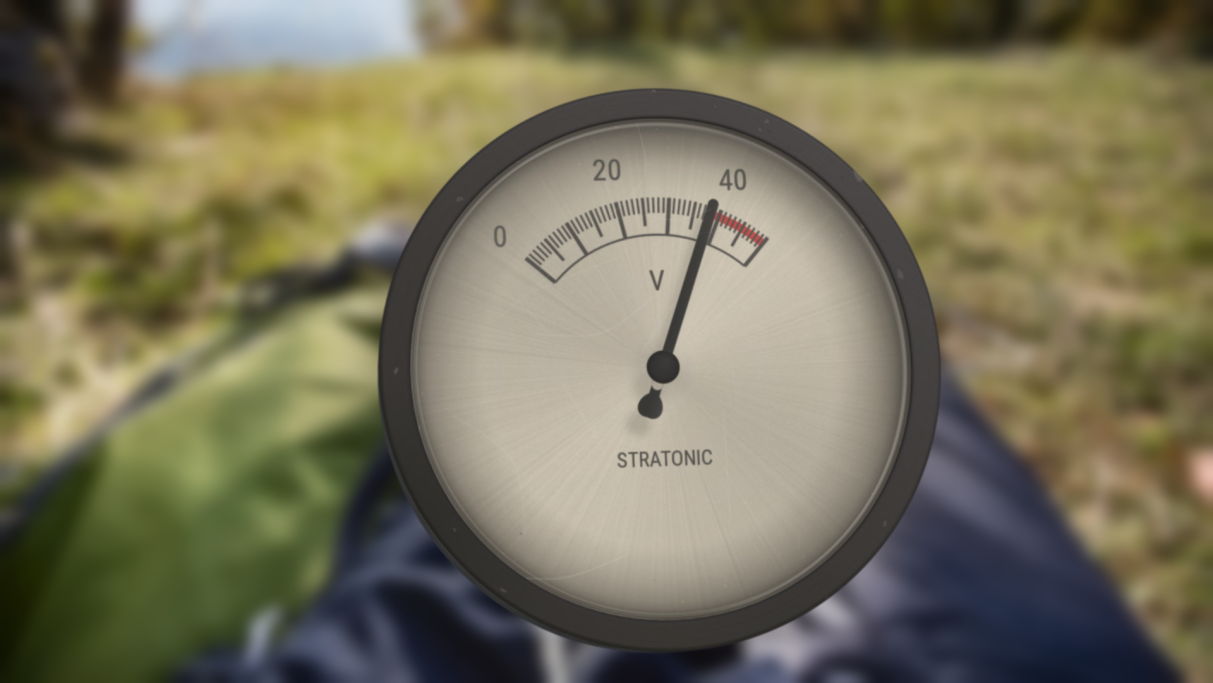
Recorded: 38
